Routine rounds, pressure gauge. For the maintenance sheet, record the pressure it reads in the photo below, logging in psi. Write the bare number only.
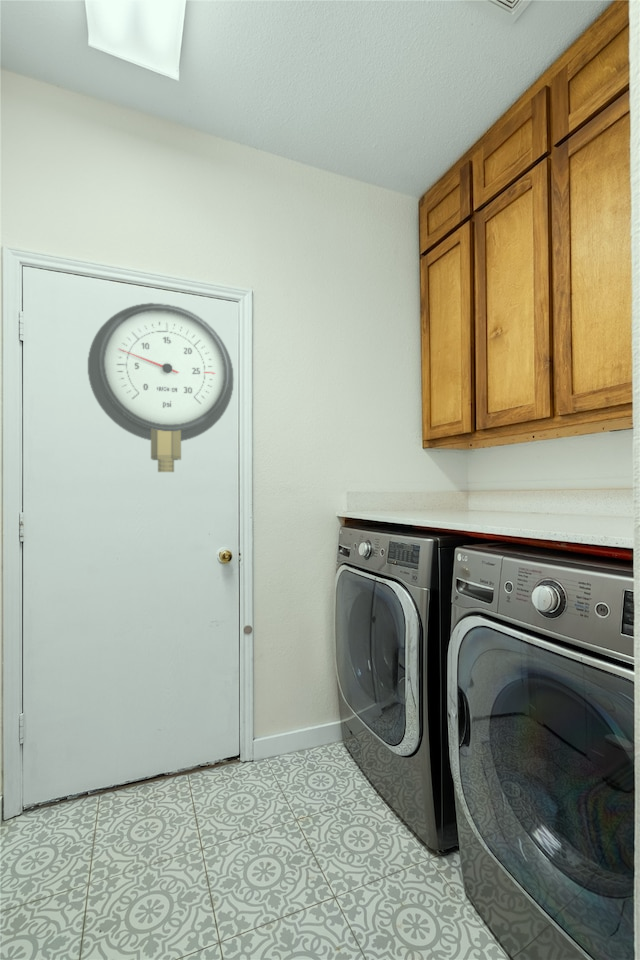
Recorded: 7
